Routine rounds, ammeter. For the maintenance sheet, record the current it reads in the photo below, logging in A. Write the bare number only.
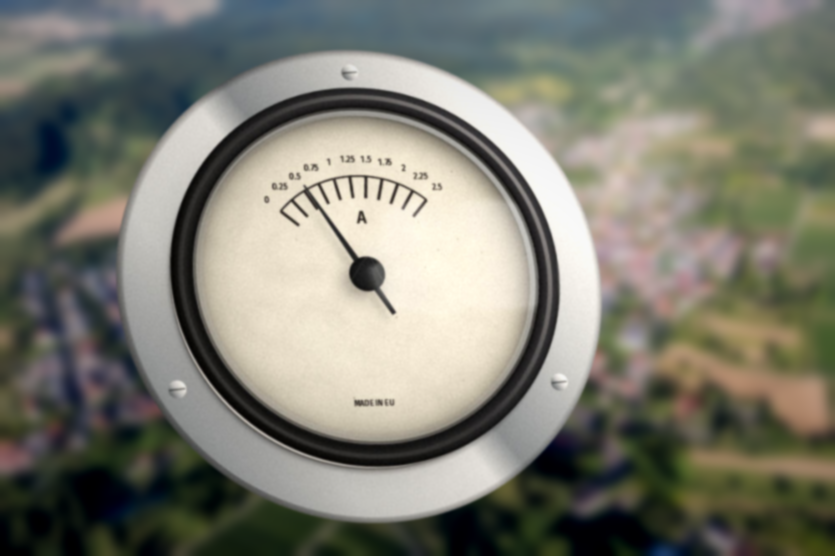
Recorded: 0.5
